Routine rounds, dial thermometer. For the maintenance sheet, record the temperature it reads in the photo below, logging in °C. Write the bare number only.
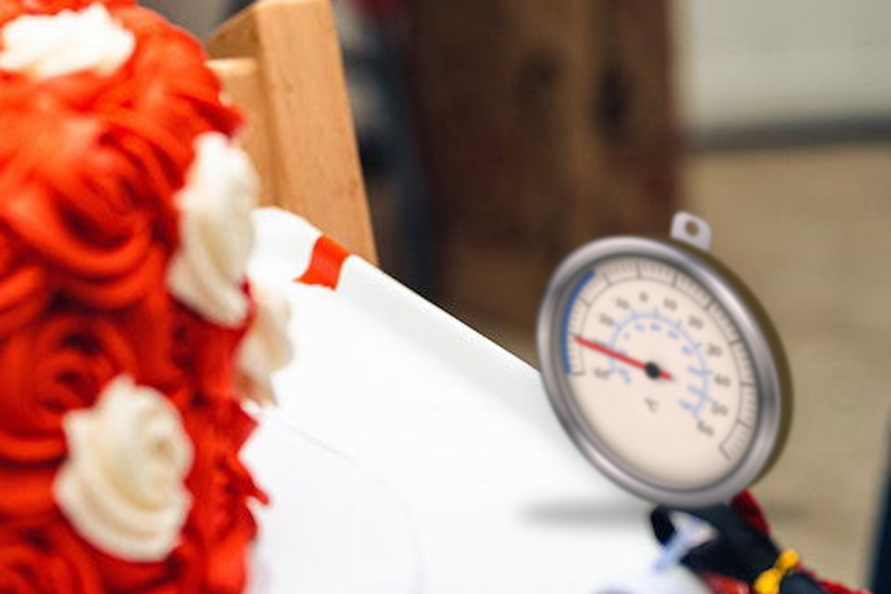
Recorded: -30
